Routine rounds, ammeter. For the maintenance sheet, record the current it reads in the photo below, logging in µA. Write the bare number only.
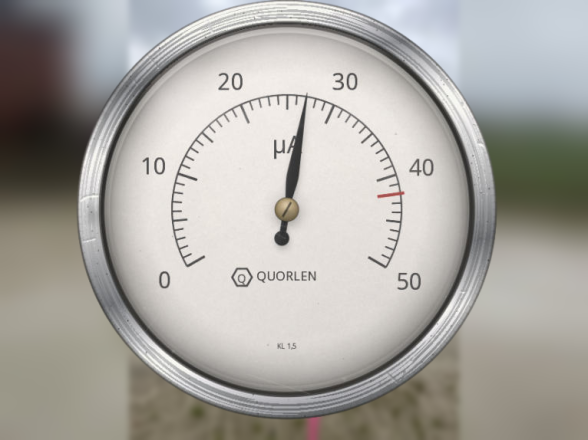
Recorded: 27
